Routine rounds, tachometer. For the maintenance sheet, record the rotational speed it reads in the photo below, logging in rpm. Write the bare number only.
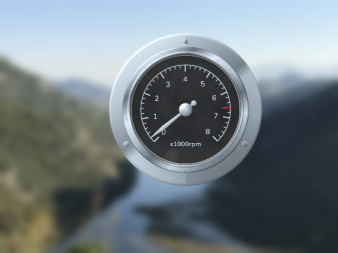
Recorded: 200
